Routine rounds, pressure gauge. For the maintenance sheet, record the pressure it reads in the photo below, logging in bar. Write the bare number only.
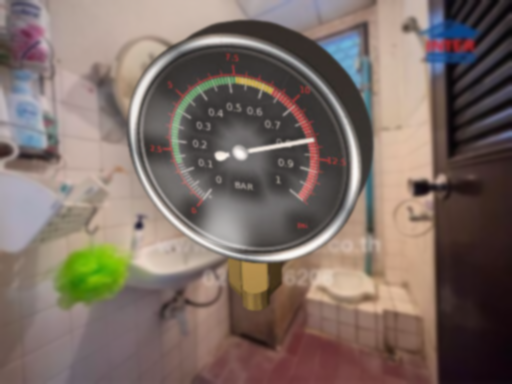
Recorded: 0.8
